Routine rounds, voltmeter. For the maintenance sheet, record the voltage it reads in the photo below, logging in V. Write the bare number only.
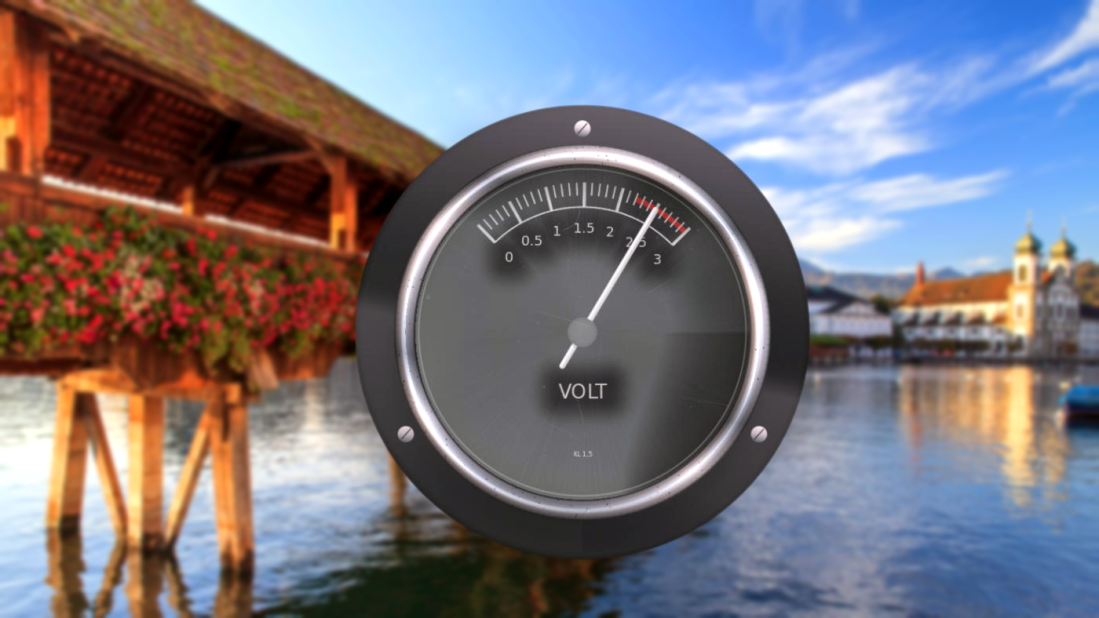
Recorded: 2.5
